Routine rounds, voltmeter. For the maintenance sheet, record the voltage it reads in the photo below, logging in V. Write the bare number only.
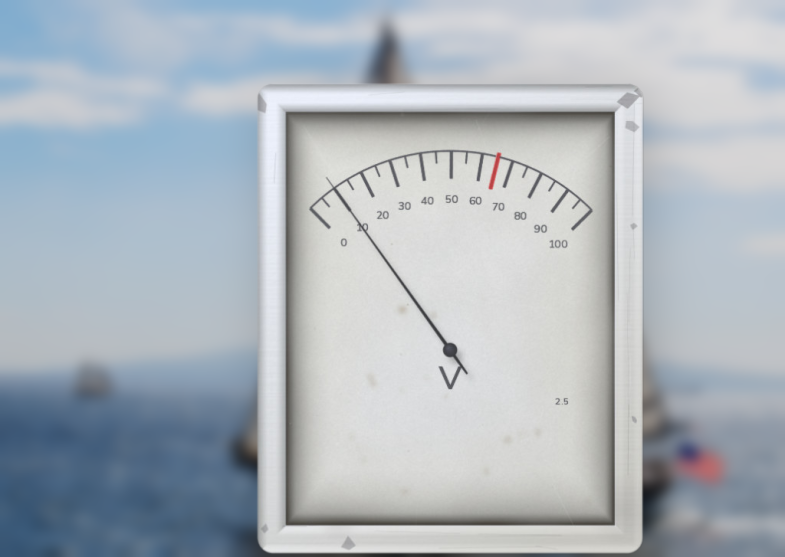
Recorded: 10
